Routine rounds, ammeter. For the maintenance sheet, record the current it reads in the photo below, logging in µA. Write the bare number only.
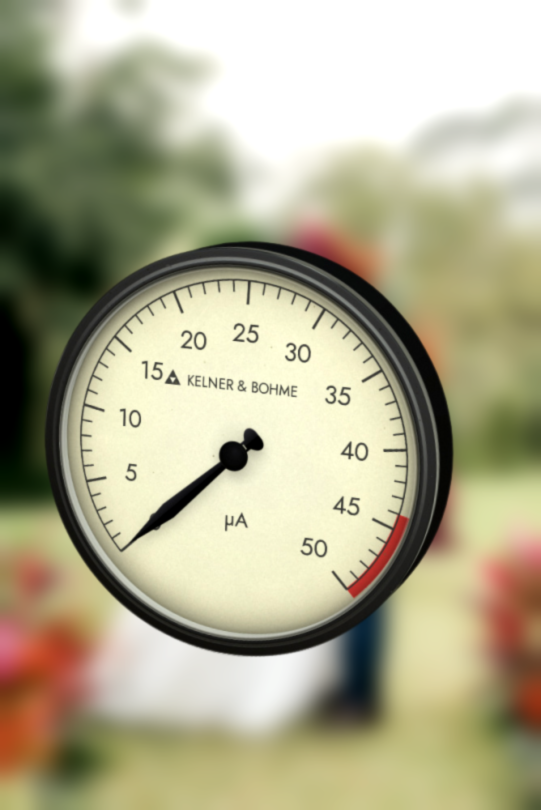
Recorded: 0
